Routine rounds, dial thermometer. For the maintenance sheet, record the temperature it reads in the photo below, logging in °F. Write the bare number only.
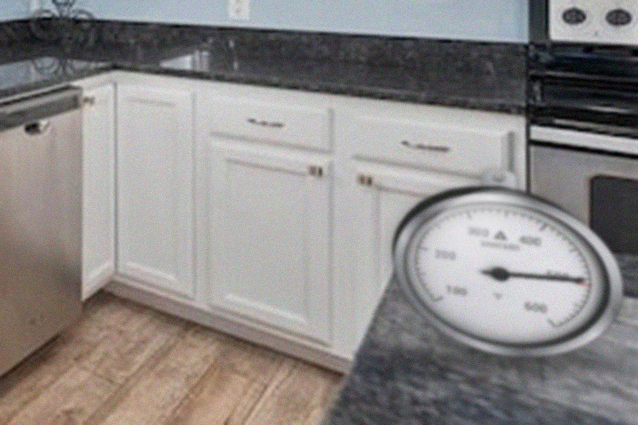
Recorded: 500
